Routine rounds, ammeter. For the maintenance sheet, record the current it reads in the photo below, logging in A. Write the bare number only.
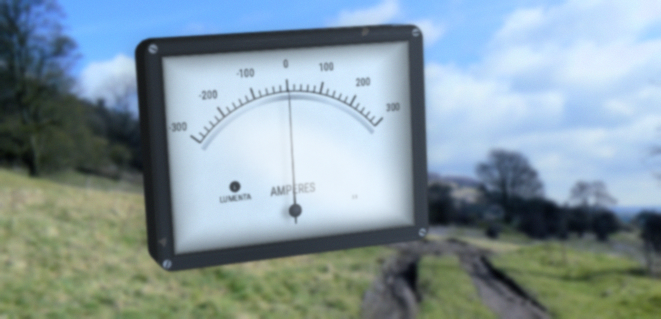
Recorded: 0
